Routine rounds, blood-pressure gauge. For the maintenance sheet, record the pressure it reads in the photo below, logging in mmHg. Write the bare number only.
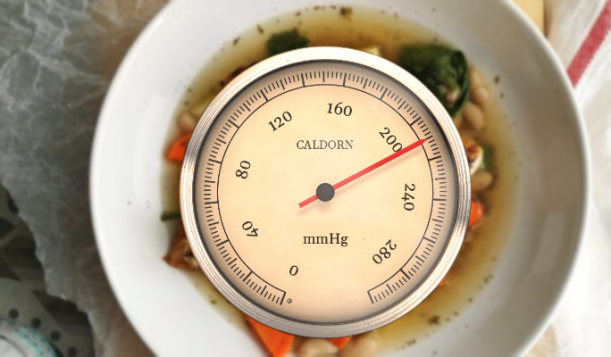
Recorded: 210
